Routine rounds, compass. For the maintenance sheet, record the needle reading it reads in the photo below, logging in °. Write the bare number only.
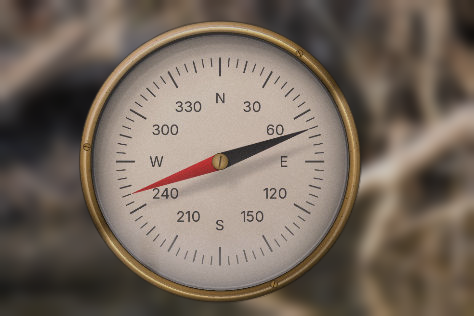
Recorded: 250
